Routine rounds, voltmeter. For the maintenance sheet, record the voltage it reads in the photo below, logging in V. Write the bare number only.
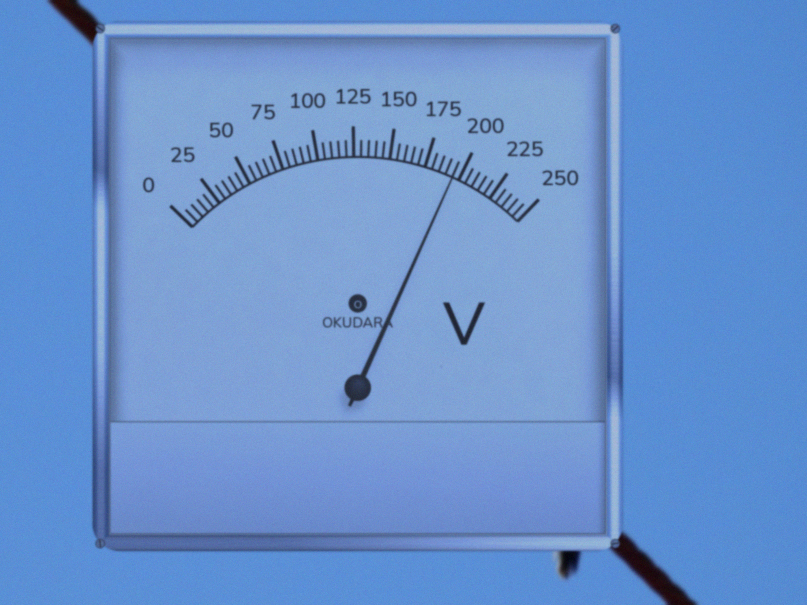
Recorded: 195
